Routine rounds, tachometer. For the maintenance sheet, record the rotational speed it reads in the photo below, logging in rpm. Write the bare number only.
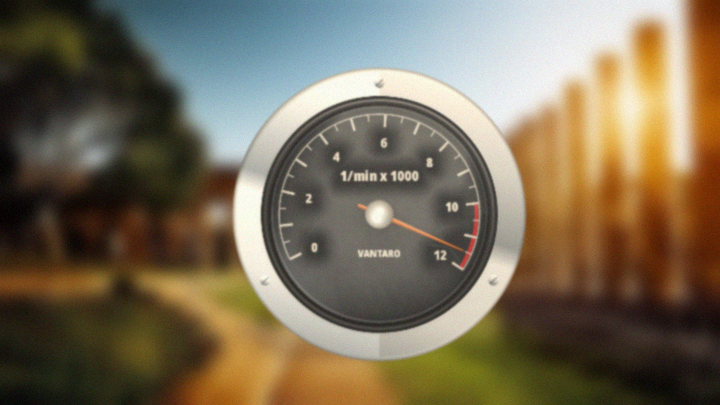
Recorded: 11500
